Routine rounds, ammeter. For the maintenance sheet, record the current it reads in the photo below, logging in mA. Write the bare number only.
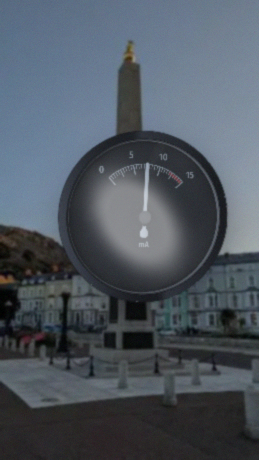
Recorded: 7.5
